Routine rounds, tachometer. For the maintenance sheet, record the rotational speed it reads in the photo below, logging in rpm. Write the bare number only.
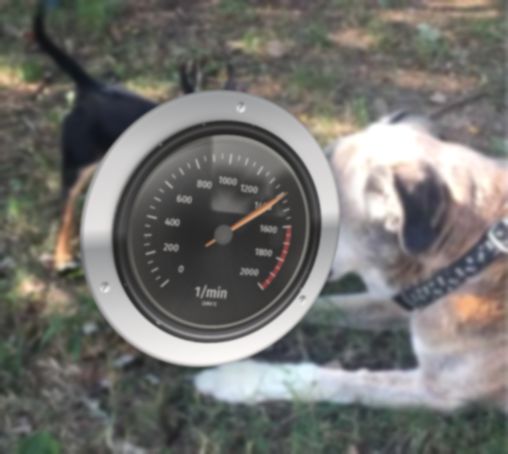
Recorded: 1400
